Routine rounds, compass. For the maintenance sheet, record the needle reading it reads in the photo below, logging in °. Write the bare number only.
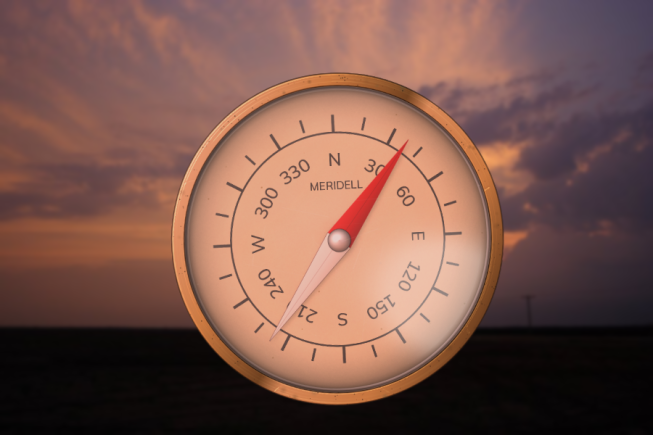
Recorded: 37.5
